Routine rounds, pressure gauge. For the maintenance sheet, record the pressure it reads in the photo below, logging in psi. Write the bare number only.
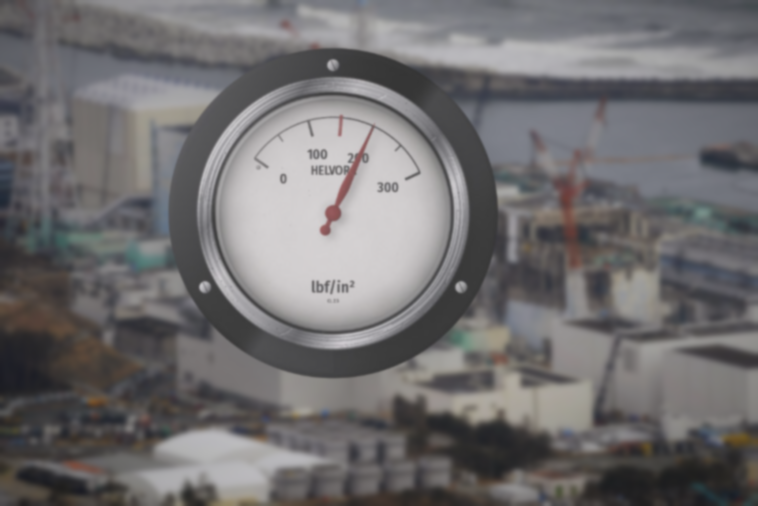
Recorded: 200
